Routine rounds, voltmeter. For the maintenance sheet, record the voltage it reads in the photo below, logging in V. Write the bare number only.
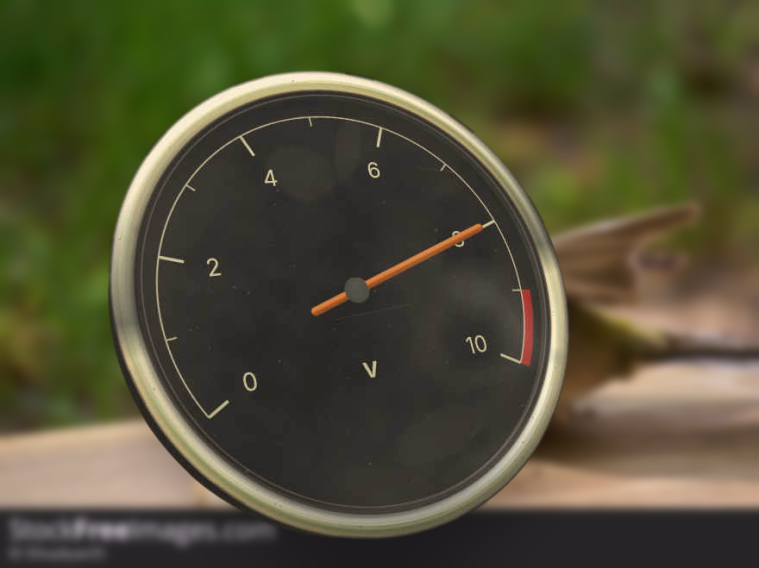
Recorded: 8
